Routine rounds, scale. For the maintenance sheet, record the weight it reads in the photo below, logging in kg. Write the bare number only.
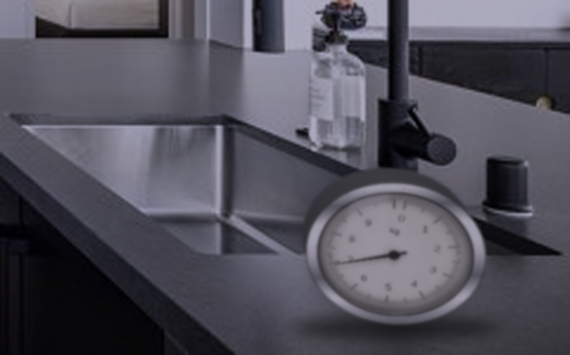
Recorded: 7
